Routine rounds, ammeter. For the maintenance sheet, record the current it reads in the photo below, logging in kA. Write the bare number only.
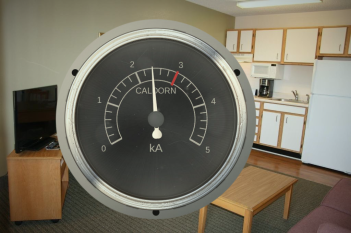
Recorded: 2.4
